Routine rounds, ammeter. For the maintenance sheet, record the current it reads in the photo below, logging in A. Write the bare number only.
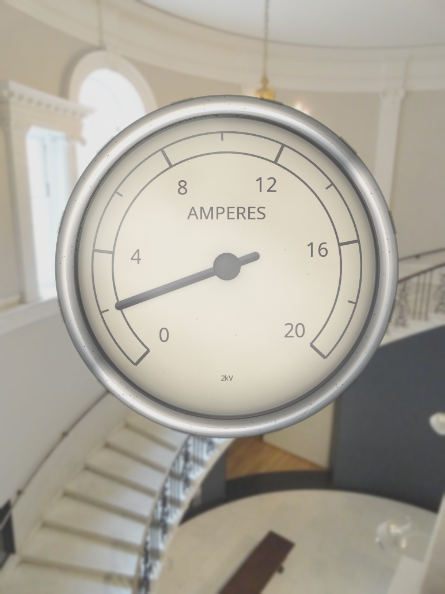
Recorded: 2
